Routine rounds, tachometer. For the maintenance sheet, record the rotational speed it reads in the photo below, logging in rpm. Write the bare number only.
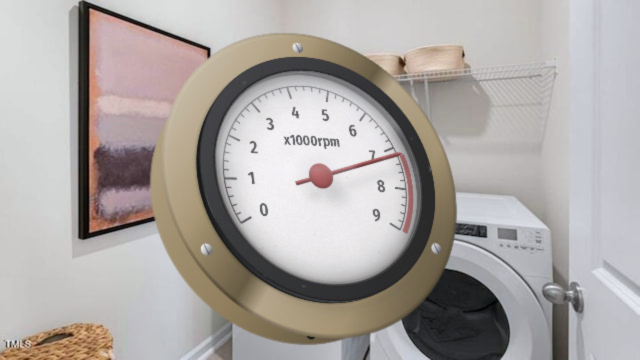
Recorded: 7200
